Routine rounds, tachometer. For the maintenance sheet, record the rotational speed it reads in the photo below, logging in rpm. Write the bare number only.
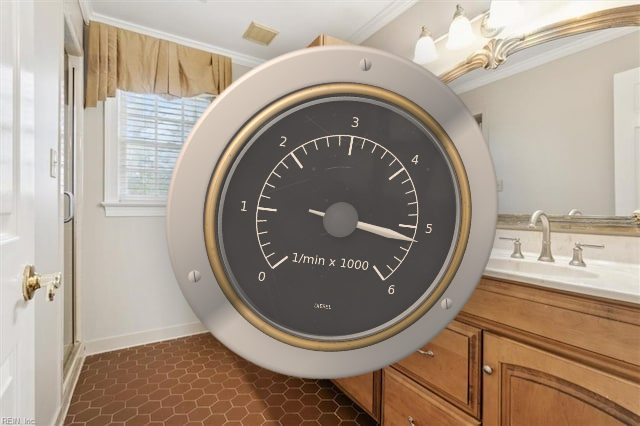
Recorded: 5200
